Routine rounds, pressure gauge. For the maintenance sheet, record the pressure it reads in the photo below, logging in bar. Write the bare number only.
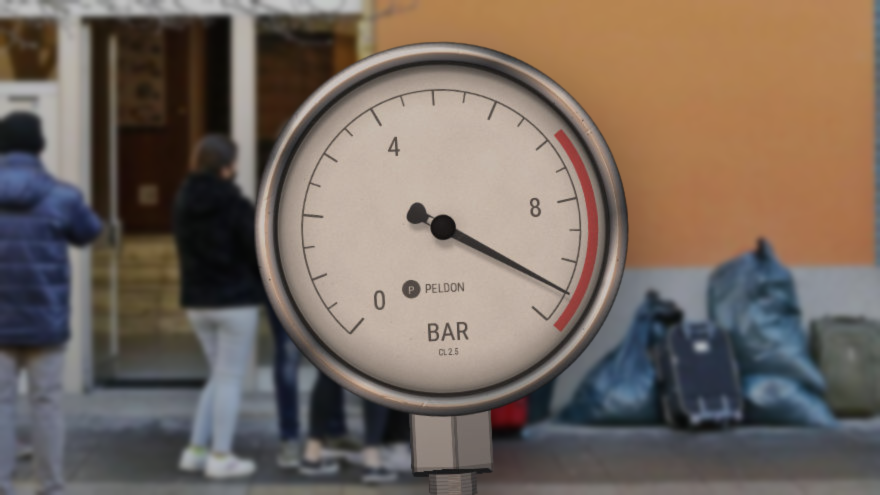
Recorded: 9.5
